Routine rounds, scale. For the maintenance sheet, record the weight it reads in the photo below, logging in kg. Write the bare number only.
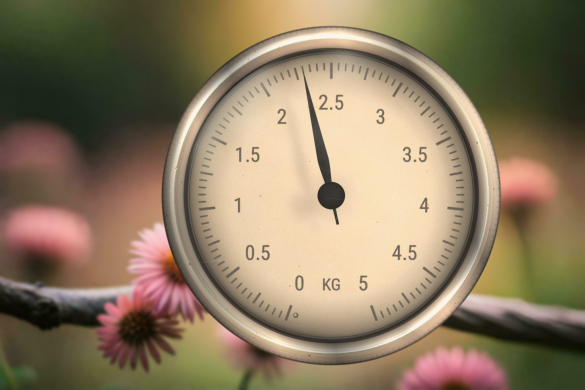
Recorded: 2.3
